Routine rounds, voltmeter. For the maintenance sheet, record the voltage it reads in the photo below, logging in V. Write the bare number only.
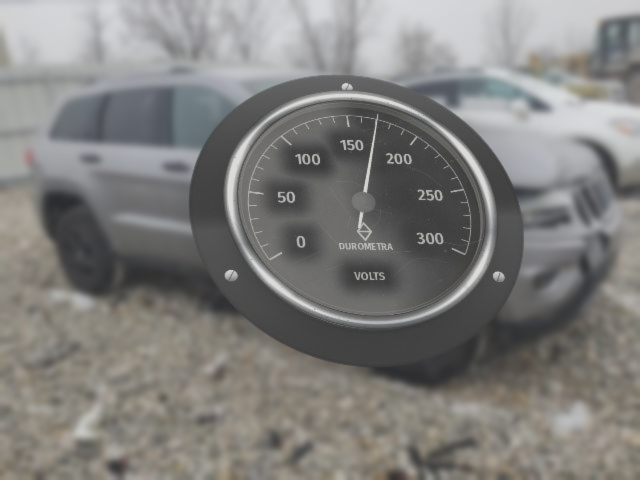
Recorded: 170
